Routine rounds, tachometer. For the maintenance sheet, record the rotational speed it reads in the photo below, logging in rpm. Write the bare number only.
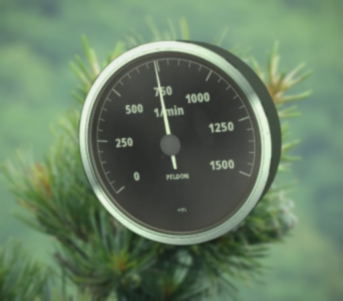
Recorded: 750
